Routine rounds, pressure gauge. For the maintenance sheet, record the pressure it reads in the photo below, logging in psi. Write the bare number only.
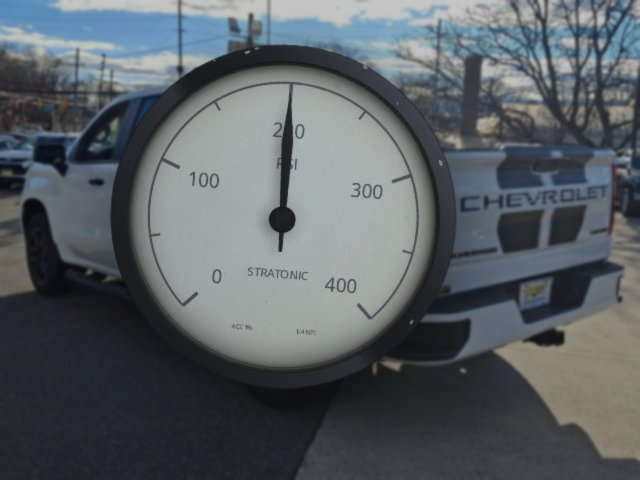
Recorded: 200
